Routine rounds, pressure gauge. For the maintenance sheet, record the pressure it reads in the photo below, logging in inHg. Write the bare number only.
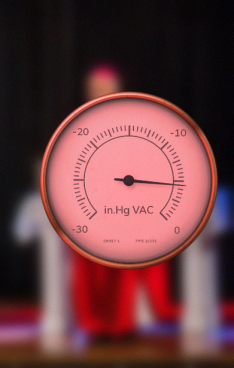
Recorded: -4.5
